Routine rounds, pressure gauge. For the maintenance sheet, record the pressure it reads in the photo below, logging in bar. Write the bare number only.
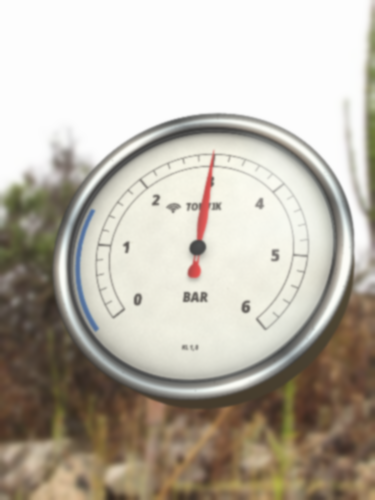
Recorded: 3
